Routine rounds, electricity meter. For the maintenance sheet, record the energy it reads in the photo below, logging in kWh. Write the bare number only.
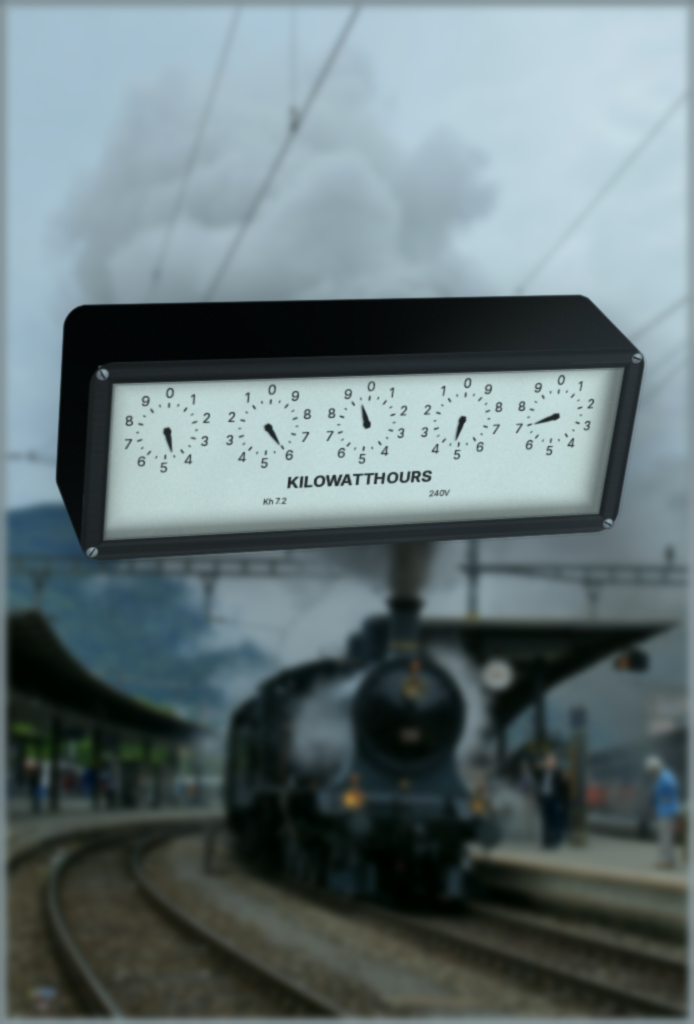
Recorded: 45947
